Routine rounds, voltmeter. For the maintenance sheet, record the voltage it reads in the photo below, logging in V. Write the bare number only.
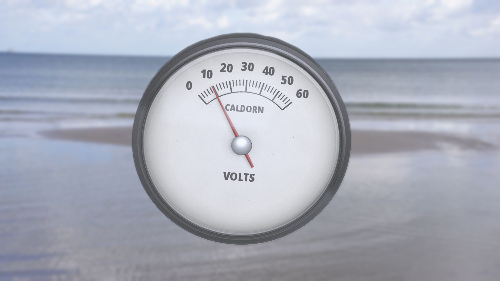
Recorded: 10
